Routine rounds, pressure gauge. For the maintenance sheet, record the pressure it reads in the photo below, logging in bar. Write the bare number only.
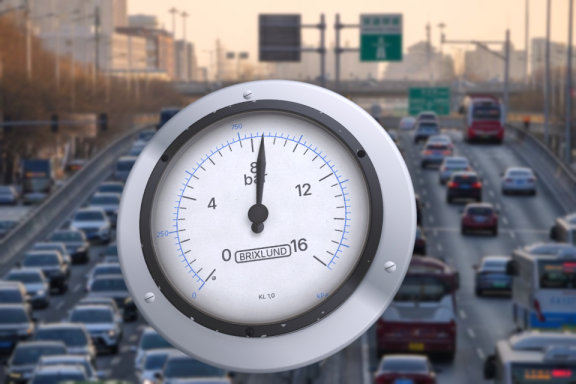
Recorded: 8.5
